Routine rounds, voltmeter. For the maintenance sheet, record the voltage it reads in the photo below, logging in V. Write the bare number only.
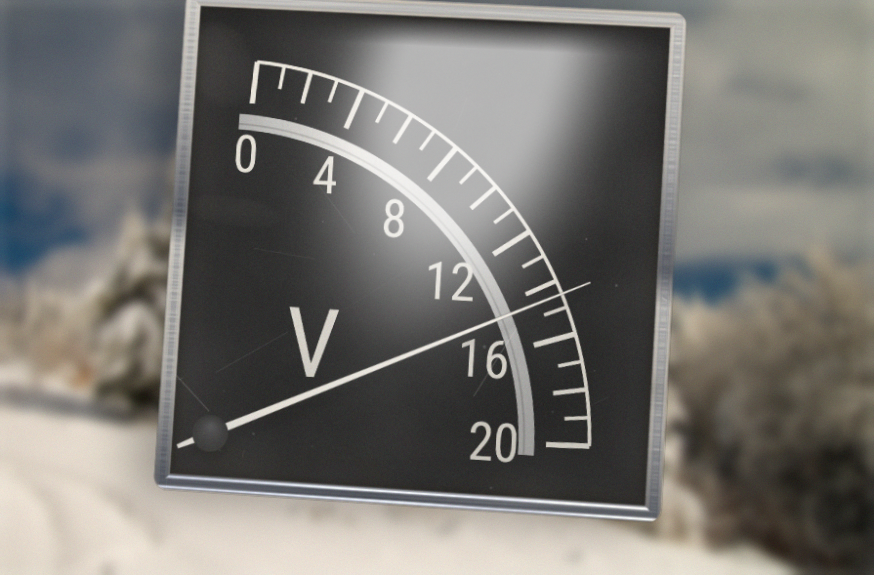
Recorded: 14.5
